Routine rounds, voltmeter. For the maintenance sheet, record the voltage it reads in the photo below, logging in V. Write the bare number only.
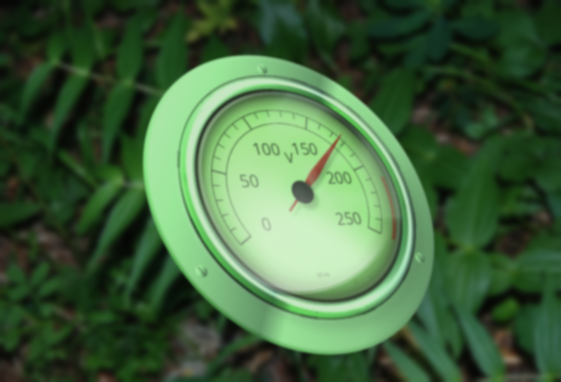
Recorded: 175
